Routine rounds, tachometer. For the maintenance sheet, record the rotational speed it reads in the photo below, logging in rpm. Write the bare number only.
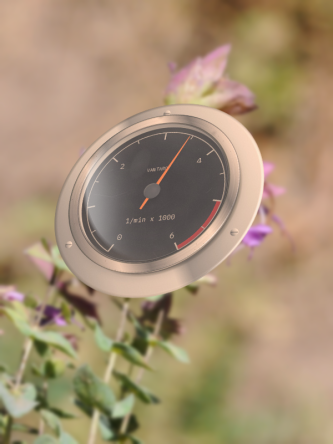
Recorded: 3500
